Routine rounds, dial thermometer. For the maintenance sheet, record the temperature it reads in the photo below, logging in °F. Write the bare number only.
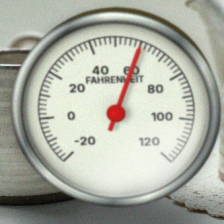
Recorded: 60
